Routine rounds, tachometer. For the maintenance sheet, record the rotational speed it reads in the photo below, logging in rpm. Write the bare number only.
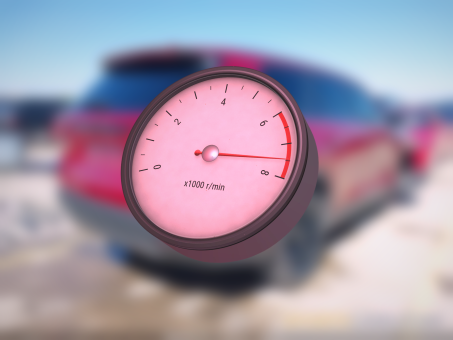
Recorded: 7500
